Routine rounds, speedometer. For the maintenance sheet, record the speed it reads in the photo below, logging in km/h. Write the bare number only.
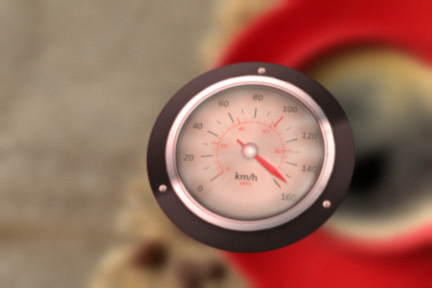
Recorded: 155
